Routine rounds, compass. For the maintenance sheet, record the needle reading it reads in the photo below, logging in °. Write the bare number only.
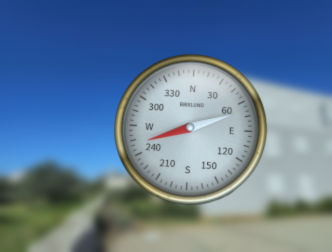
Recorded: 250
